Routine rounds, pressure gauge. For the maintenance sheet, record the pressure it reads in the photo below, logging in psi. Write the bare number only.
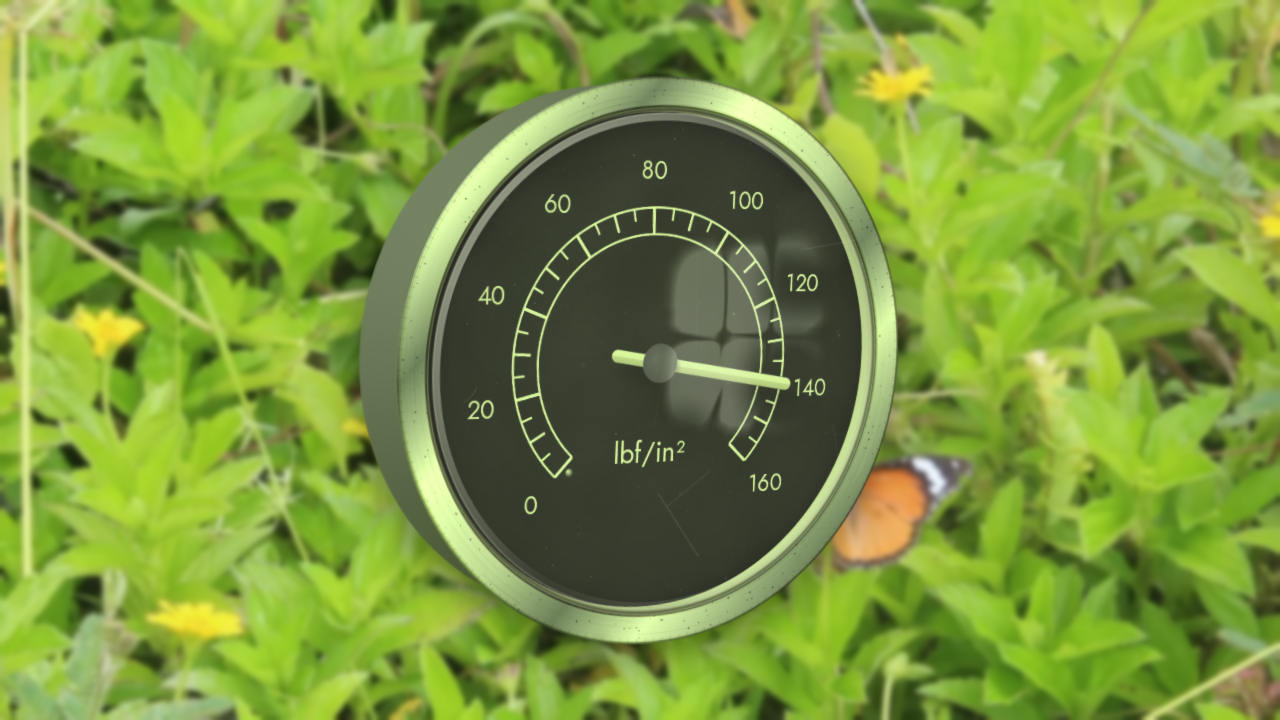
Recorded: 140
